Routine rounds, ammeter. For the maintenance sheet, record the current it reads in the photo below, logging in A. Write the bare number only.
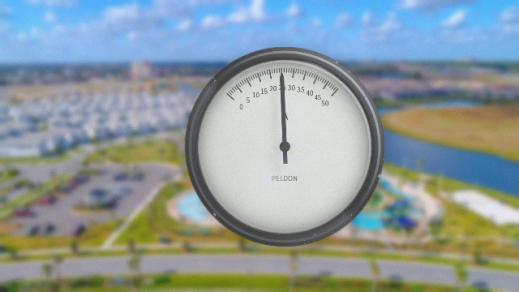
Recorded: 25
